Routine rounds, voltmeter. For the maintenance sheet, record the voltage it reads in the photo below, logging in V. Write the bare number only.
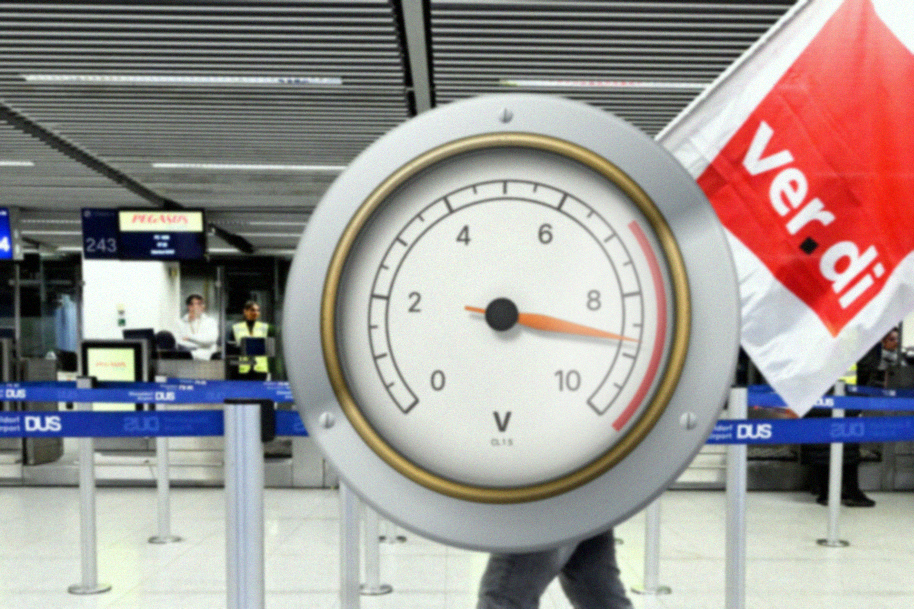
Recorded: 8.75
